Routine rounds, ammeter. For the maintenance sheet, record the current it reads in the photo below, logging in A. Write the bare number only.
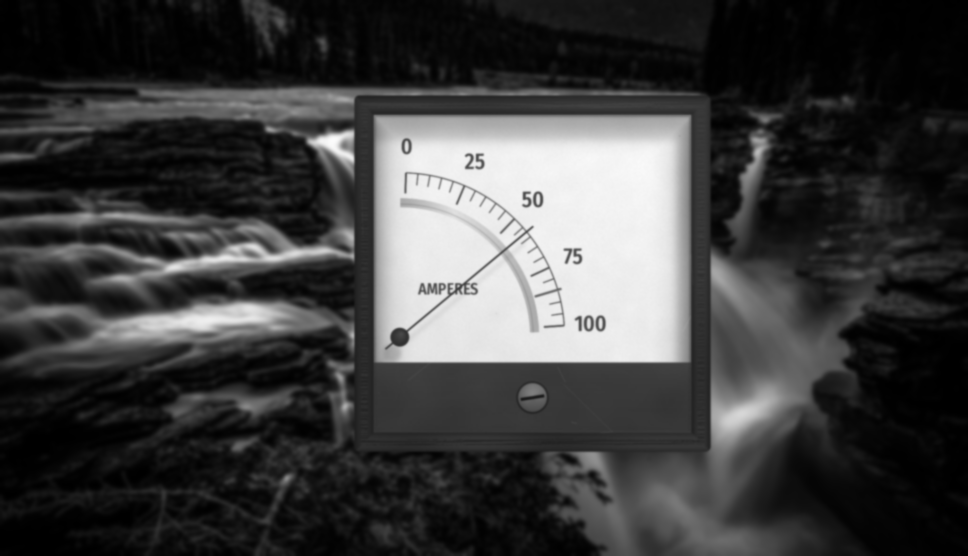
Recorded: 57.5
